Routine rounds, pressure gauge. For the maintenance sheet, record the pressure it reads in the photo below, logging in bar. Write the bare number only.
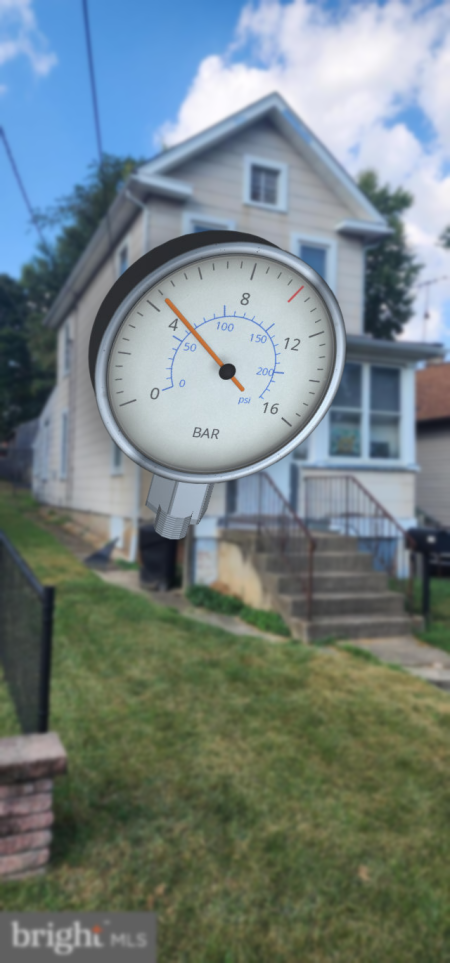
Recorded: 4.5
